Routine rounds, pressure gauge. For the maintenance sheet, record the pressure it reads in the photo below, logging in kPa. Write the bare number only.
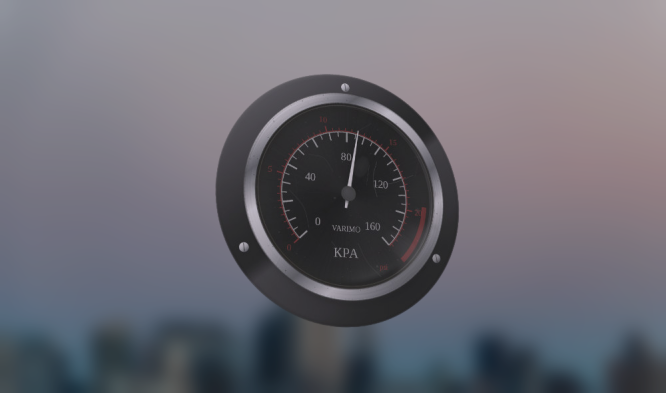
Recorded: 85
